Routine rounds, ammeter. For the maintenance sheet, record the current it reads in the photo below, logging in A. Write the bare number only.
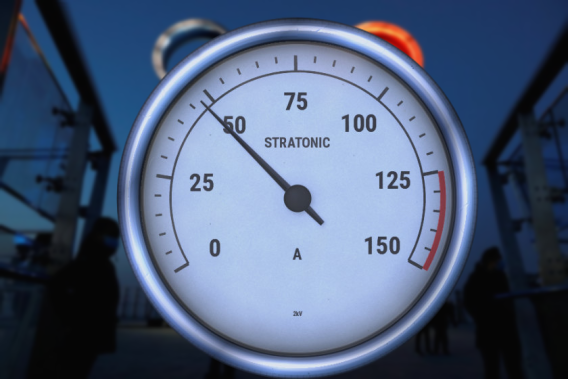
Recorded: 47.5
